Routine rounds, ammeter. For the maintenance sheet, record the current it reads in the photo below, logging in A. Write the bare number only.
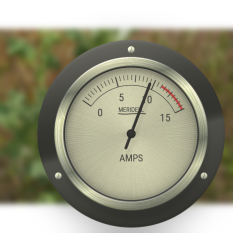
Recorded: 9.5
